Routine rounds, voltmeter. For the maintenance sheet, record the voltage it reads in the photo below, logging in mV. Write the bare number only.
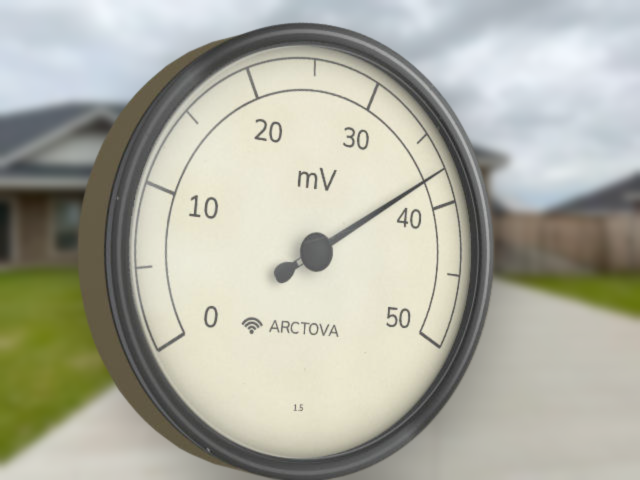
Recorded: 37.5
